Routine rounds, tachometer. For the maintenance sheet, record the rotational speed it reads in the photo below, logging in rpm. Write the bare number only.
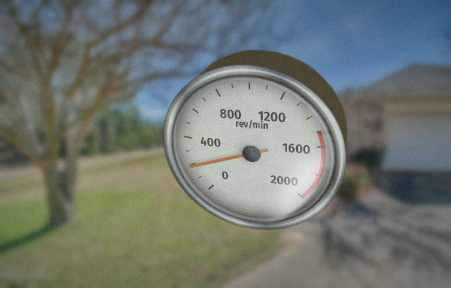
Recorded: 200
